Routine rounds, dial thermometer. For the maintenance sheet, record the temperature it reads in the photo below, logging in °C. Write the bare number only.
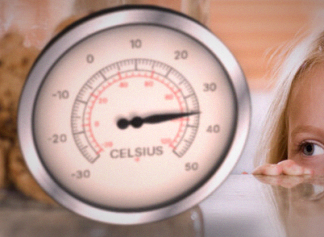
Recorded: 35
